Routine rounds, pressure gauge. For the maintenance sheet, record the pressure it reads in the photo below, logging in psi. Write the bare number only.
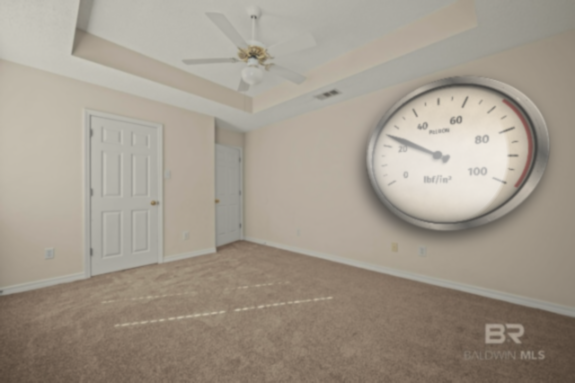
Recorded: 25
